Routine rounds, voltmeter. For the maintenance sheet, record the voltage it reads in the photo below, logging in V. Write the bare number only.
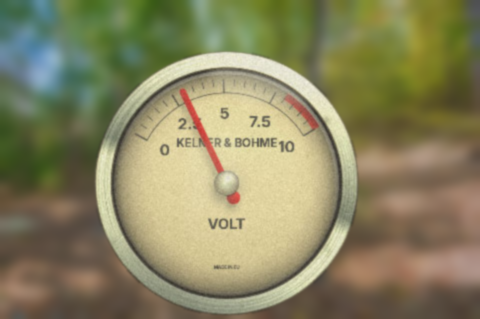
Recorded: 3
